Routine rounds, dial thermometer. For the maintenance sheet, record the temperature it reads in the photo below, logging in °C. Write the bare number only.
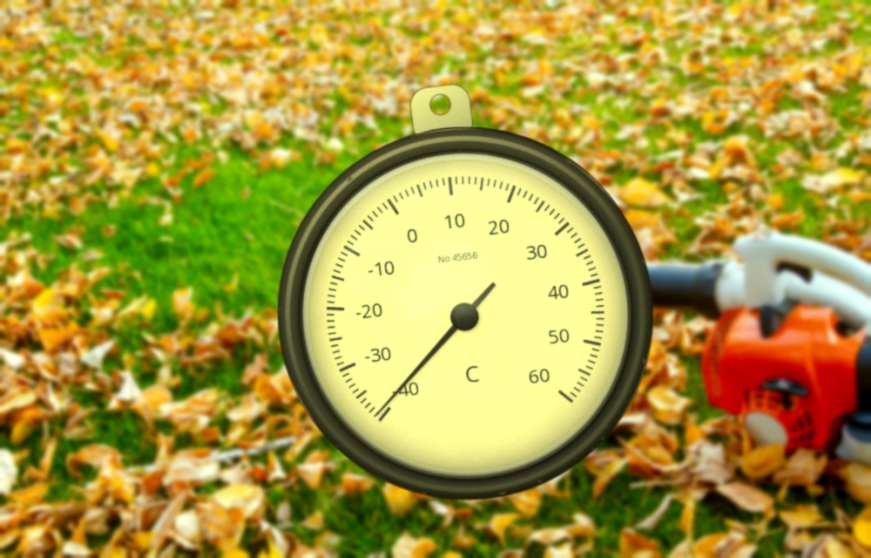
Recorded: -39
